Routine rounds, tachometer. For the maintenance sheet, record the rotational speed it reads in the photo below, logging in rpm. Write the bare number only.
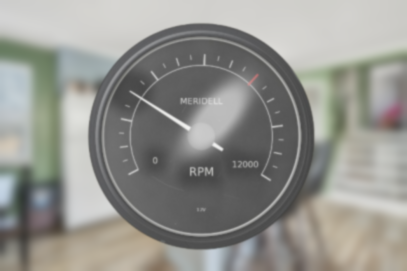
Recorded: 3000
